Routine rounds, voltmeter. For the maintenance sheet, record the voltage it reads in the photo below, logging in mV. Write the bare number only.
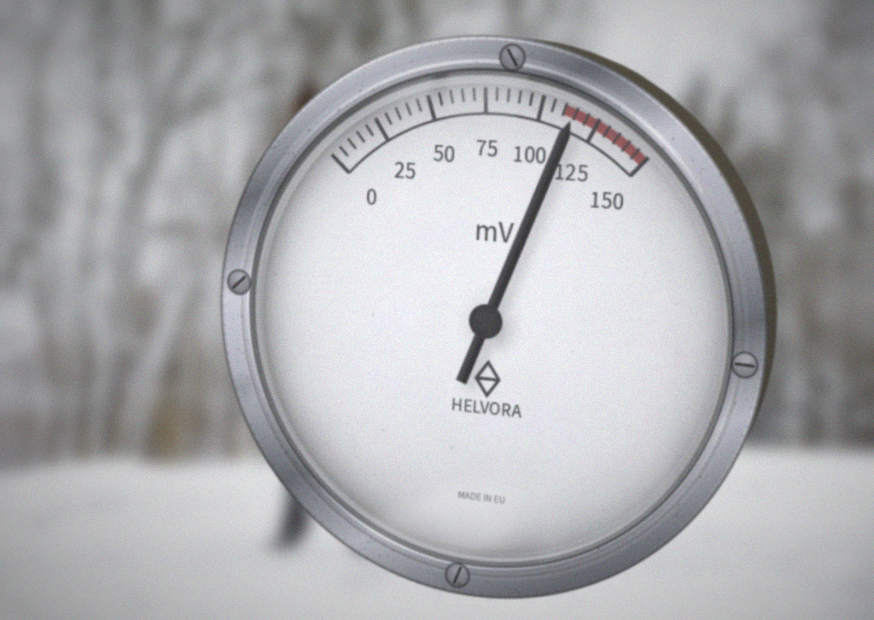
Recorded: 115
